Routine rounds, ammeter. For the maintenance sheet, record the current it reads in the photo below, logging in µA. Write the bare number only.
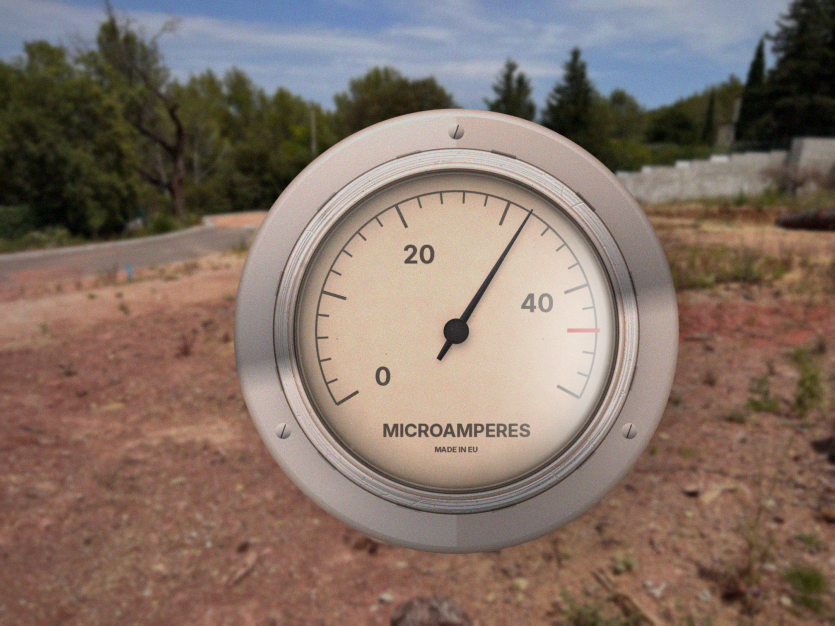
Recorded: 32
